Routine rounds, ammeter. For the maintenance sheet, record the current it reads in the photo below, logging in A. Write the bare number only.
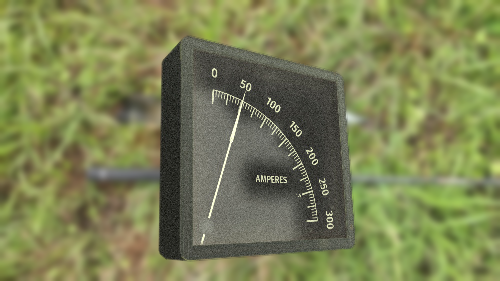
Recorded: 50
